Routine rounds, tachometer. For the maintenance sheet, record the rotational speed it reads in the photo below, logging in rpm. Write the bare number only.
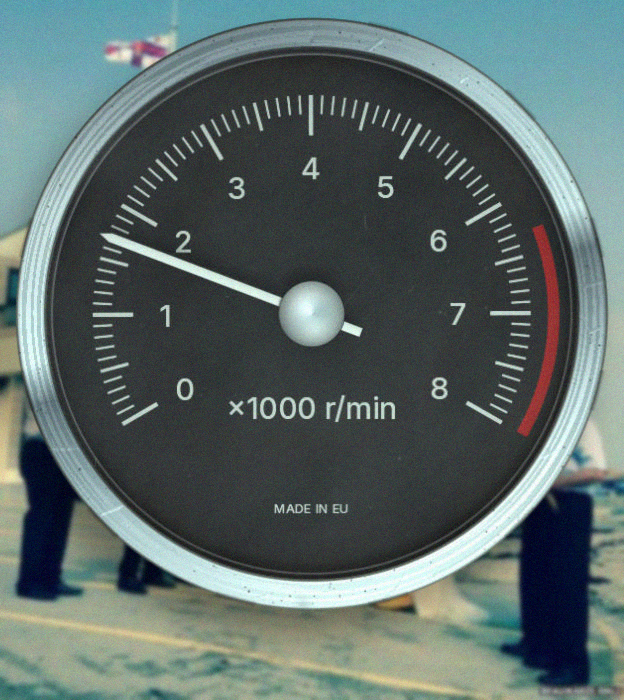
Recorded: 1700
